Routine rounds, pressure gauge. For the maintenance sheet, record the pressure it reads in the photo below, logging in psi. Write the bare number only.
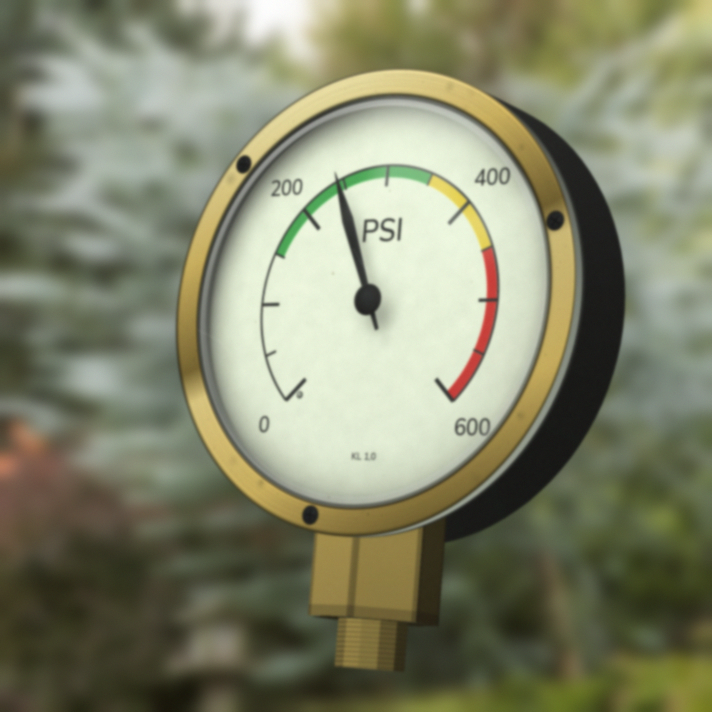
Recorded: 250
